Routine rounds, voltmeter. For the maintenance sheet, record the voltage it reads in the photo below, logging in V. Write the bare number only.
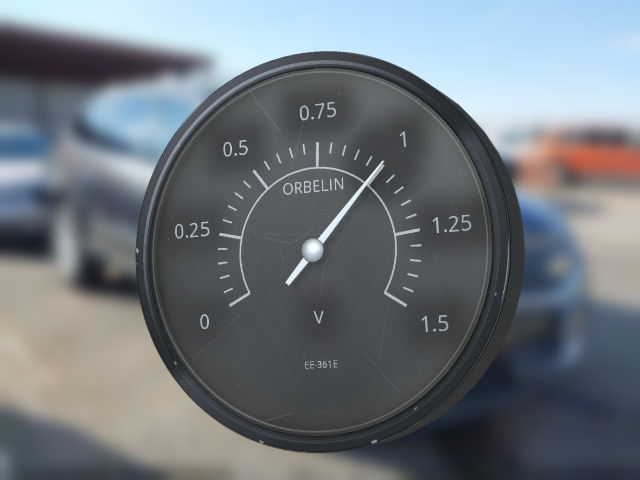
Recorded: 1
